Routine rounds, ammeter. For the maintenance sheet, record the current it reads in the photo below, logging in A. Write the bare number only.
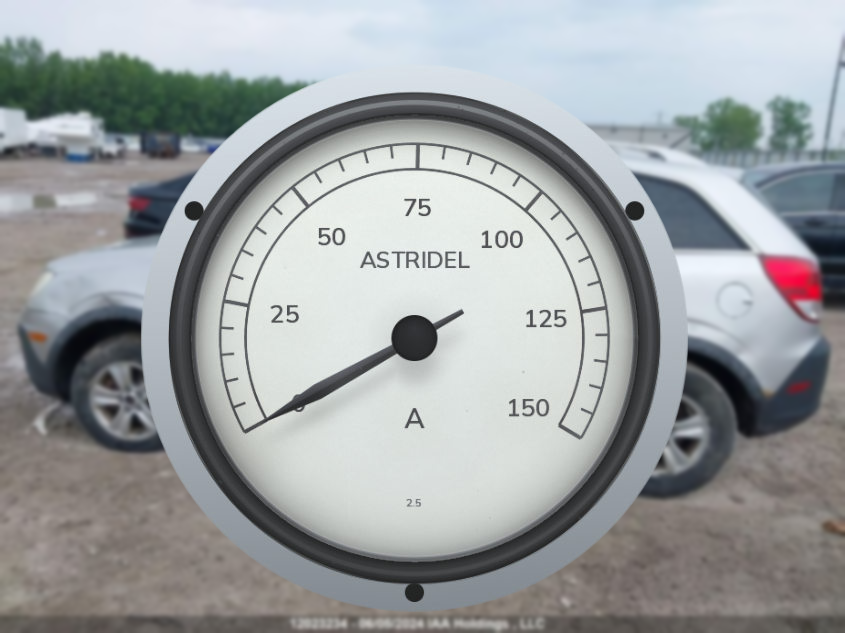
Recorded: 0
